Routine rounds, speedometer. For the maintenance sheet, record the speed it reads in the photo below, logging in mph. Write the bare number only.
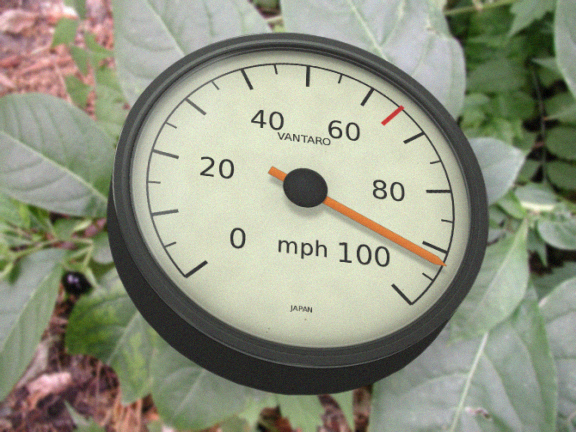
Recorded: 92.5
